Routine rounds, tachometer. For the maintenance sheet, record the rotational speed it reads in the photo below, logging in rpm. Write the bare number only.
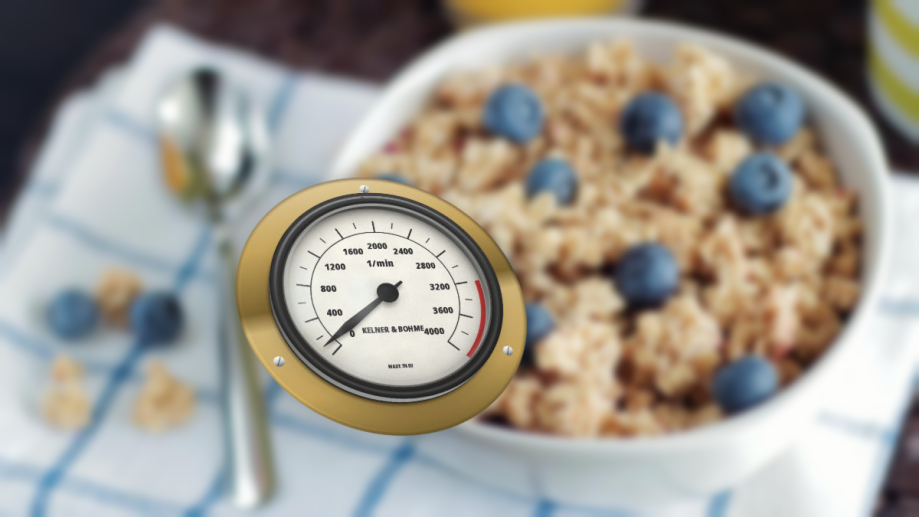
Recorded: 100
